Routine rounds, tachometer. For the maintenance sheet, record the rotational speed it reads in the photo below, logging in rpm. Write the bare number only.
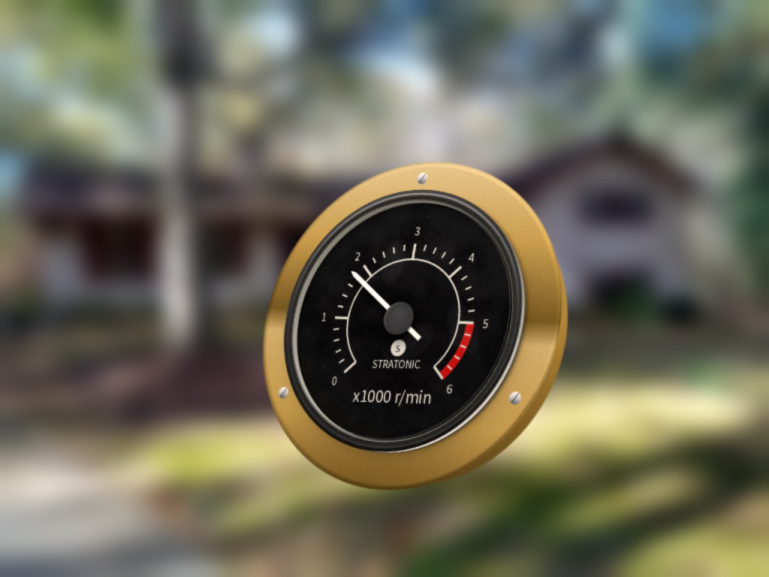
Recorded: 1800
